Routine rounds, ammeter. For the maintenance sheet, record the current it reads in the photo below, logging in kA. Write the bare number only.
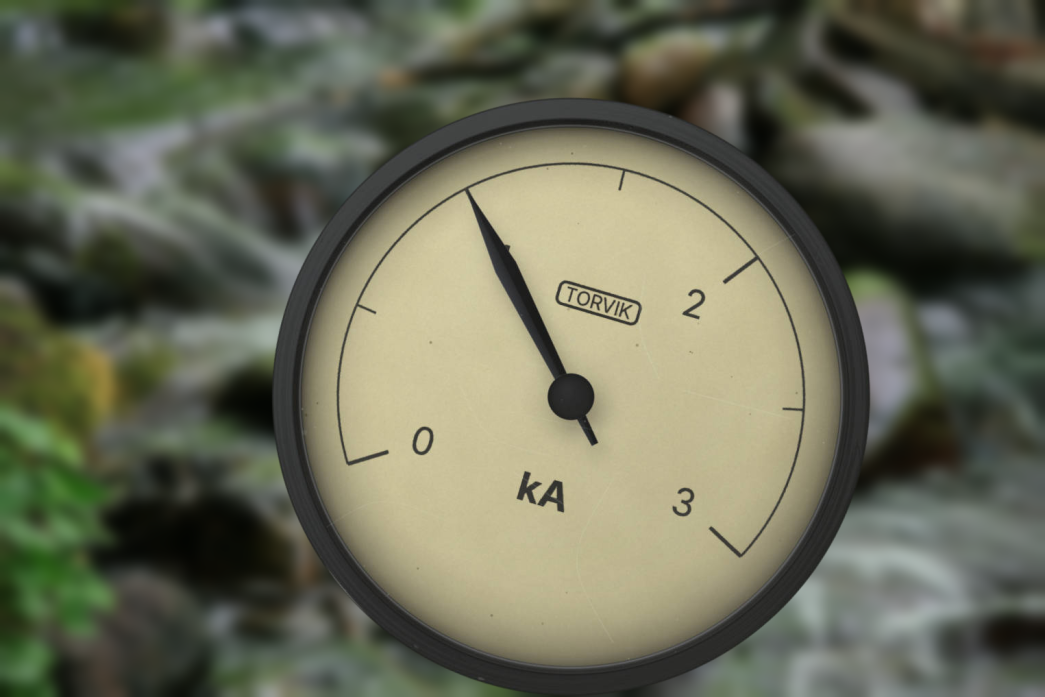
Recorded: 1
